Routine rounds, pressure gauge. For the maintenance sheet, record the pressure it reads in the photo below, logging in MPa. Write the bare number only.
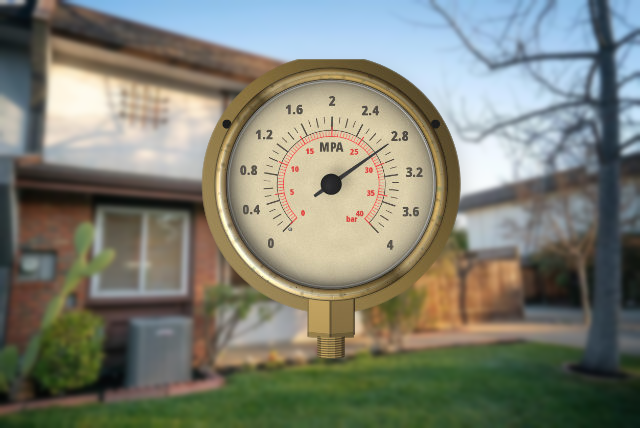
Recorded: 2.8
